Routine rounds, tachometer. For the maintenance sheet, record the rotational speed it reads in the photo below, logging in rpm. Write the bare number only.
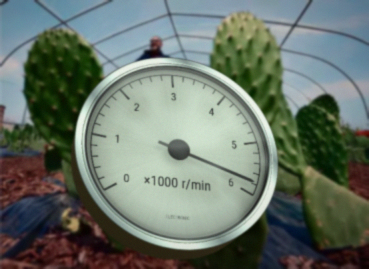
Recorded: 5800
